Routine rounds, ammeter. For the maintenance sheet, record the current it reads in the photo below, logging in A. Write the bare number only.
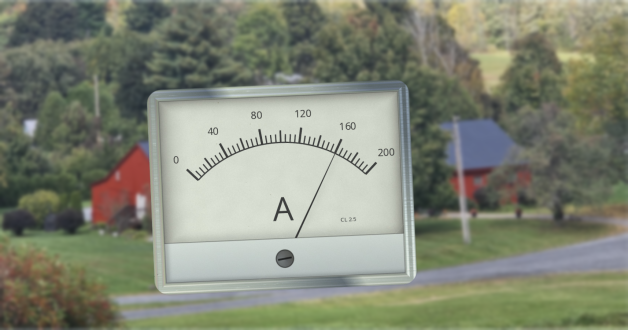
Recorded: 160
